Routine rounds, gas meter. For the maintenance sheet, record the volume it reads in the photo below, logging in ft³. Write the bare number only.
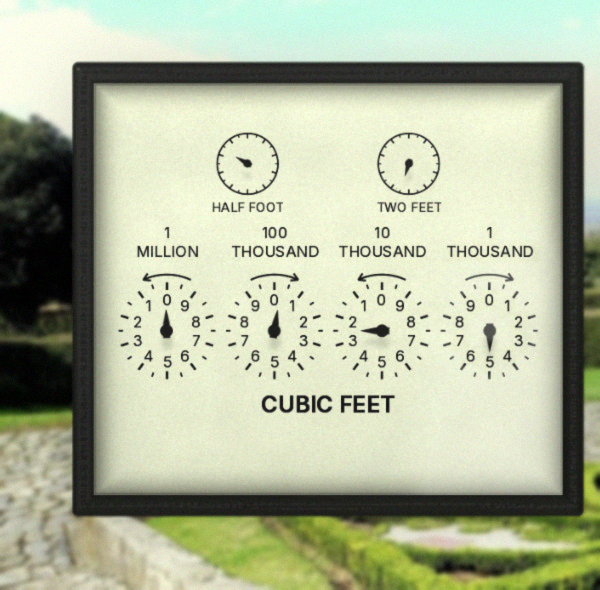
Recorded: 2500
